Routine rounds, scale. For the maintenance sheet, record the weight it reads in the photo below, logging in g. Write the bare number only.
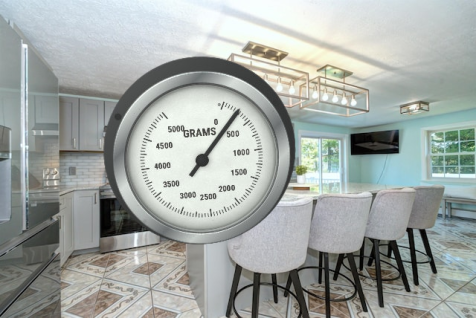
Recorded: 250
